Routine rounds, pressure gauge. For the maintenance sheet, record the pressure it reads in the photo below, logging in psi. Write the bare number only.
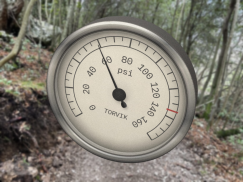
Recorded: 60
